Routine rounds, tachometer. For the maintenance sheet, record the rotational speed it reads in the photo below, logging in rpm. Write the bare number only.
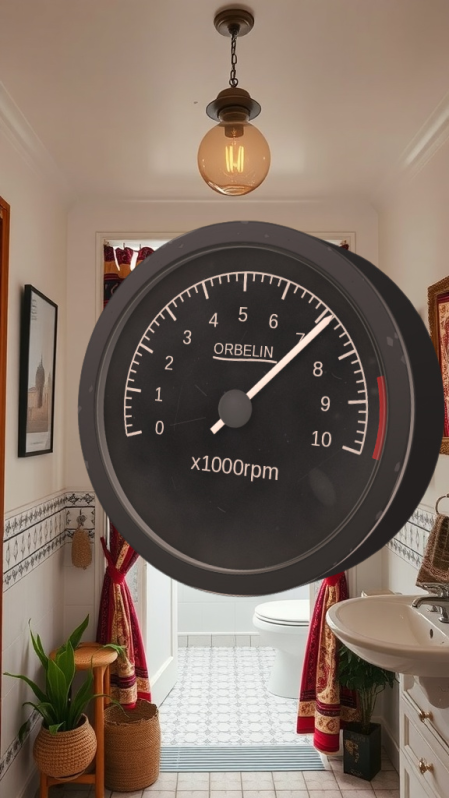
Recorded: 7200
